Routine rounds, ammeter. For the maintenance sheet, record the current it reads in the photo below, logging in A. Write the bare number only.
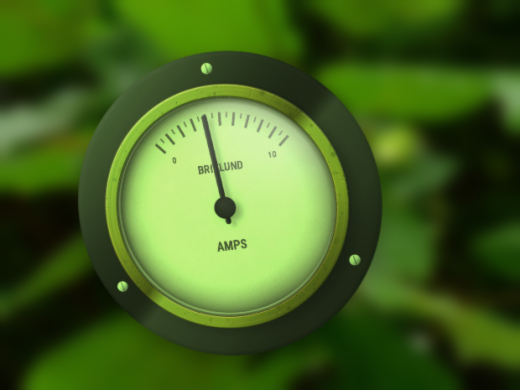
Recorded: 4
